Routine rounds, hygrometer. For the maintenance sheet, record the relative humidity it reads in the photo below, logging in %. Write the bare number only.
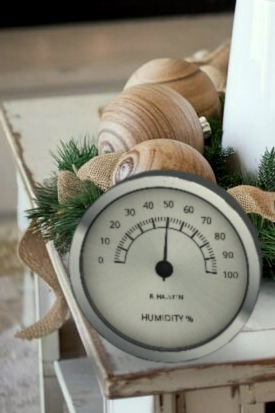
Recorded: 50
